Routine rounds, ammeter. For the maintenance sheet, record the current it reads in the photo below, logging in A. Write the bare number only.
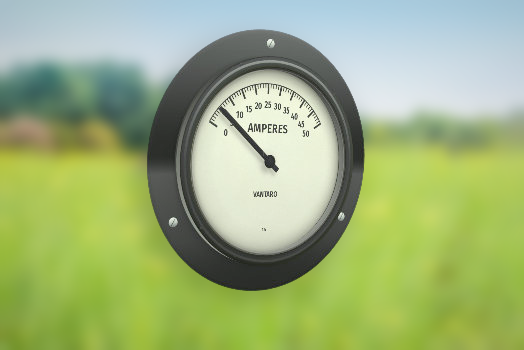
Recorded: 5
